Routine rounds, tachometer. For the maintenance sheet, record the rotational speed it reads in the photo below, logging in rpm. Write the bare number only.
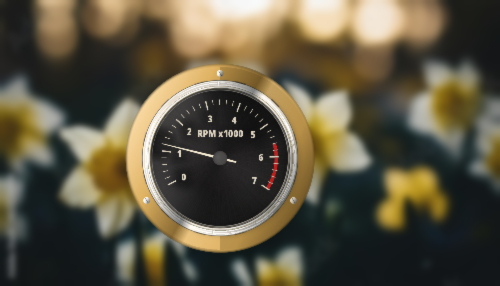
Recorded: 1200
